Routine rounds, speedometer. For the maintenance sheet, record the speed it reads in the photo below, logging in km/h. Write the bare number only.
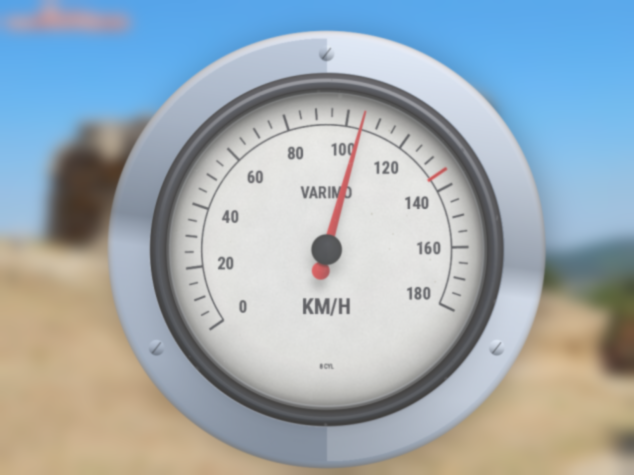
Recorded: 105
